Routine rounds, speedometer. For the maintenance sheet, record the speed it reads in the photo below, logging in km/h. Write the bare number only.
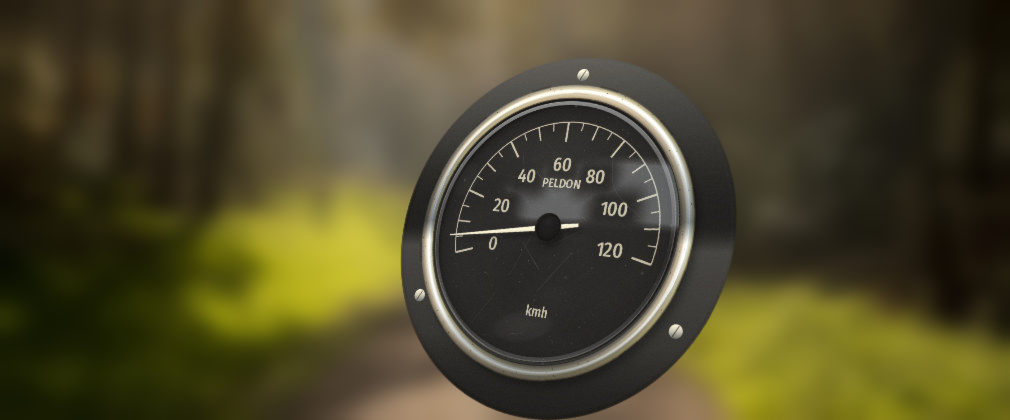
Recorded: 5
